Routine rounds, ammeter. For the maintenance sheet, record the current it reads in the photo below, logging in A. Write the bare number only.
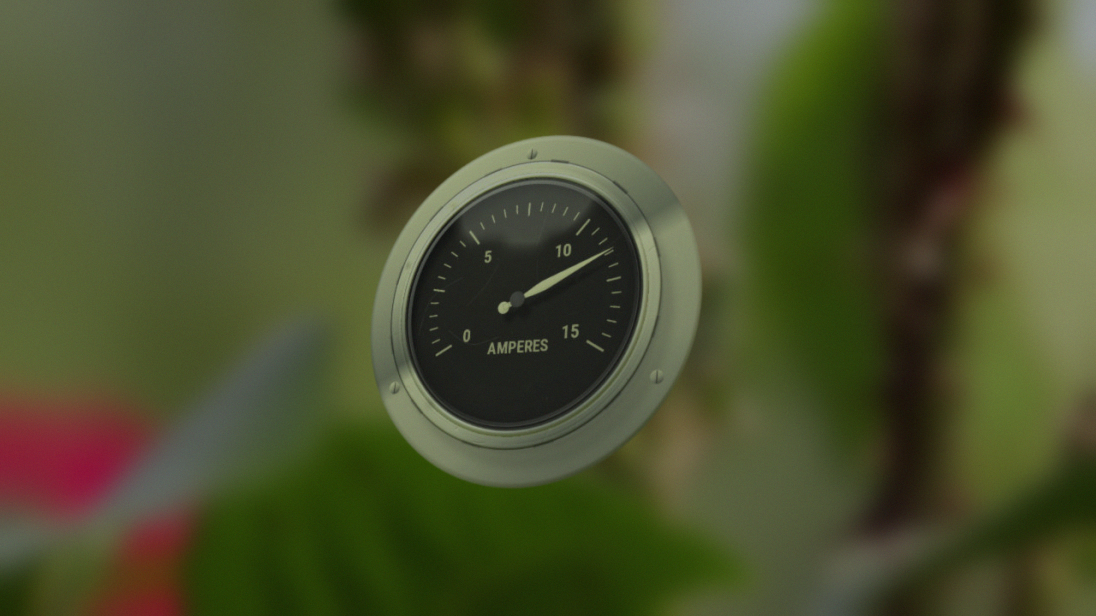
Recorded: 11.5
